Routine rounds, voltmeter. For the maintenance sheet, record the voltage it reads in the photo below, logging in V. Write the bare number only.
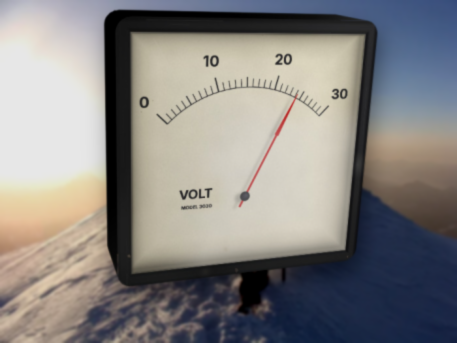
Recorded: 24
